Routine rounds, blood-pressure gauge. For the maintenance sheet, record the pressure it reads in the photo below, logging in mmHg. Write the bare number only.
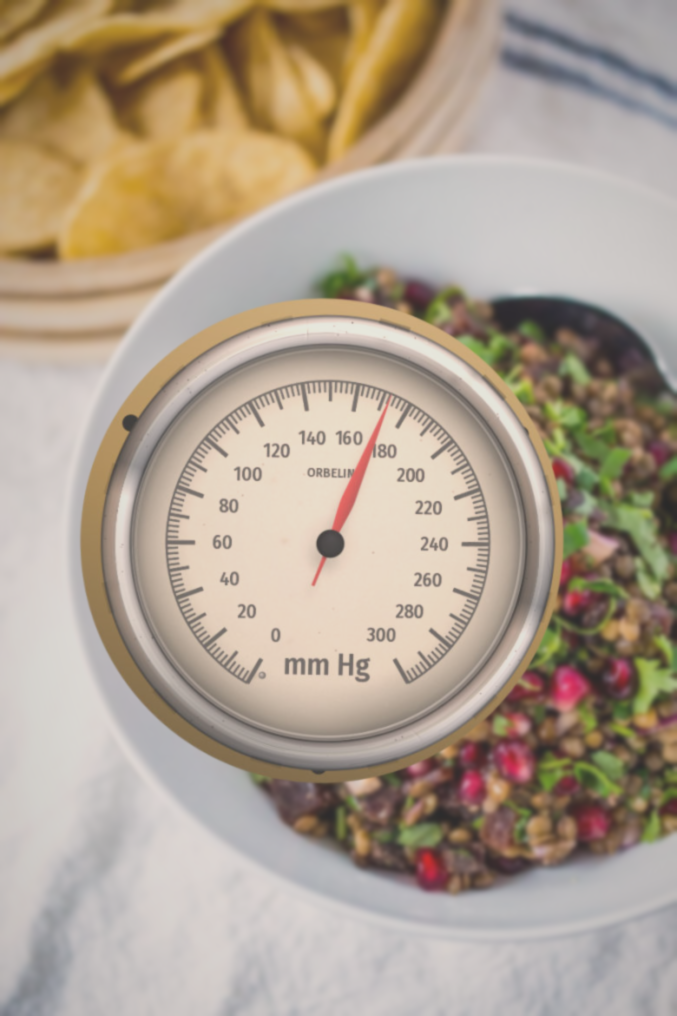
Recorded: 172
